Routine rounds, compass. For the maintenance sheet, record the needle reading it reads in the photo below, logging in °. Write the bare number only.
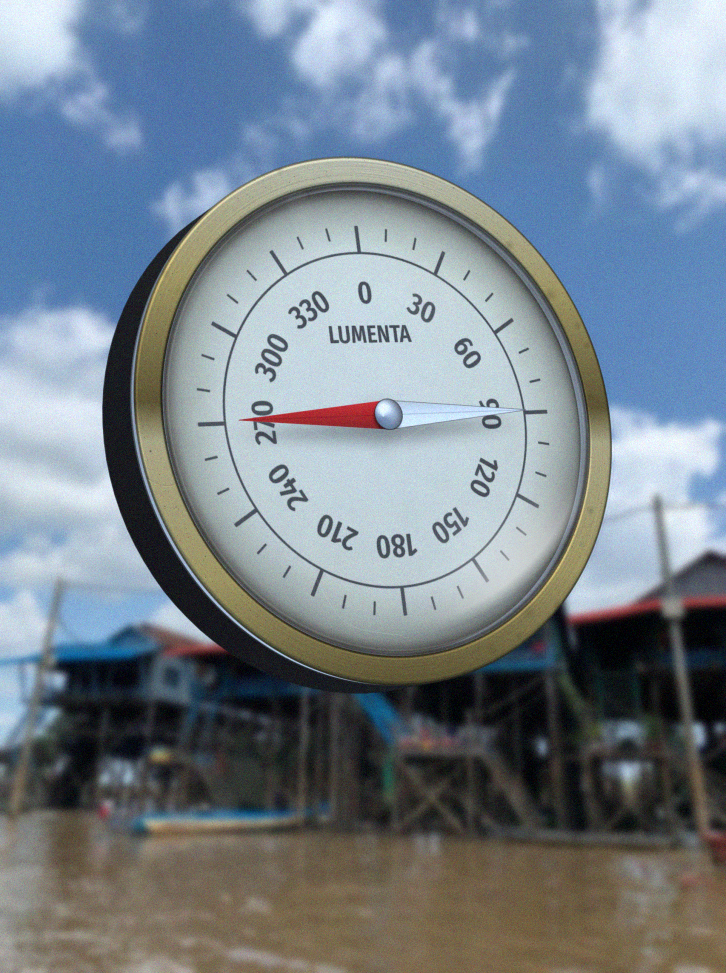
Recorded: 270
